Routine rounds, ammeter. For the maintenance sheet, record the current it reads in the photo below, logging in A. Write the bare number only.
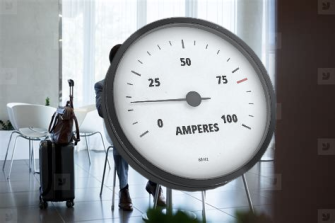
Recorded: 12.5
